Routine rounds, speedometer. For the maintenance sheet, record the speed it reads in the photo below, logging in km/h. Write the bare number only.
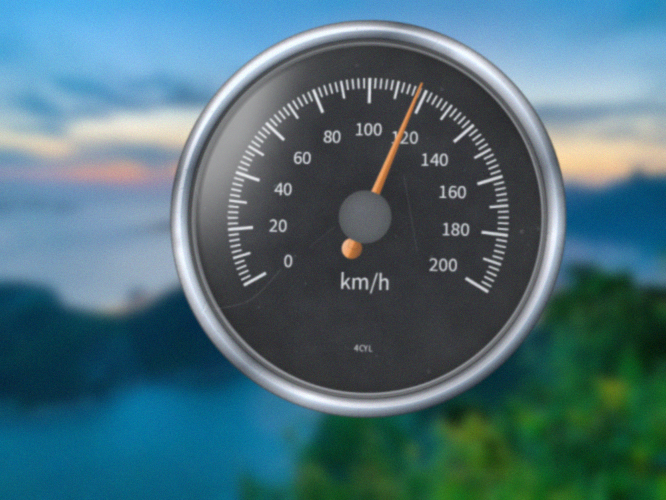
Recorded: 118
